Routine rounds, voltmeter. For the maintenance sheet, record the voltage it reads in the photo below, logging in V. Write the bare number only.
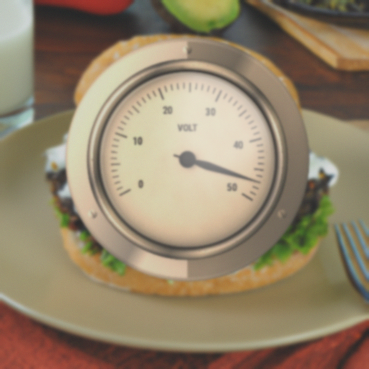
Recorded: 47
